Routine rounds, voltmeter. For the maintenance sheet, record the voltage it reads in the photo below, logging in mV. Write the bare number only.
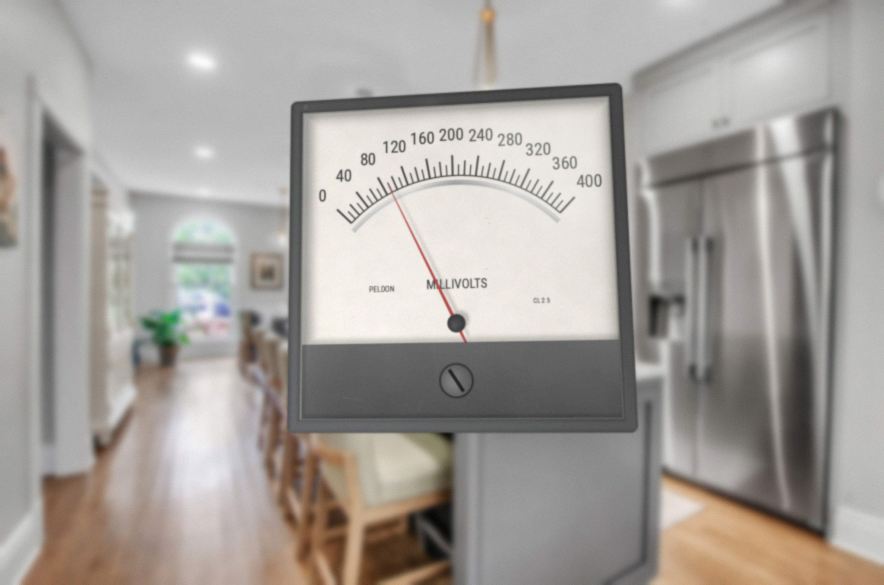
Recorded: 90
